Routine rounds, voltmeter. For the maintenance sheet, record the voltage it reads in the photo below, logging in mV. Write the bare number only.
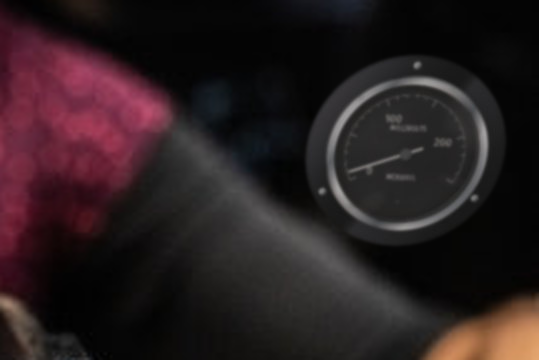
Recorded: 10
